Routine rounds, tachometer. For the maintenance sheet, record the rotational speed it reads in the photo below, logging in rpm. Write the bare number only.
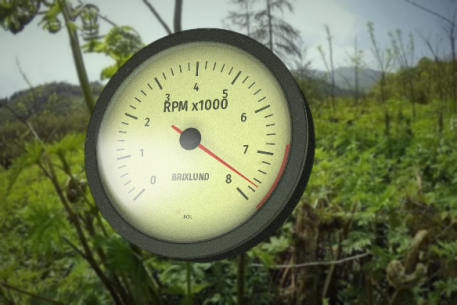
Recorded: 7700
